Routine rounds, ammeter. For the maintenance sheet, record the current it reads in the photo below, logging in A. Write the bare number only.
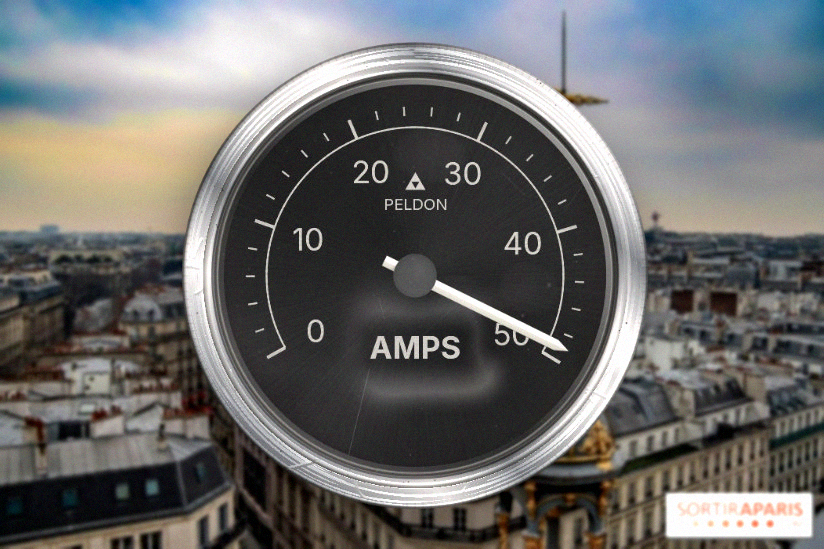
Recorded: 49
